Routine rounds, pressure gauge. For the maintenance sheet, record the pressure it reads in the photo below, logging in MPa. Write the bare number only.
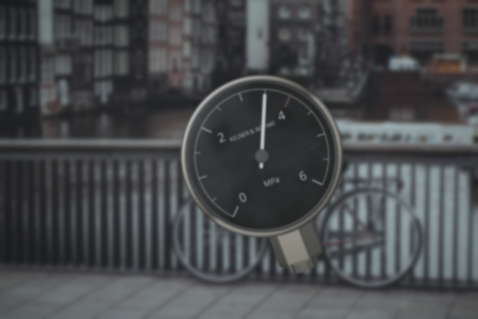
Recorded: 3.5
